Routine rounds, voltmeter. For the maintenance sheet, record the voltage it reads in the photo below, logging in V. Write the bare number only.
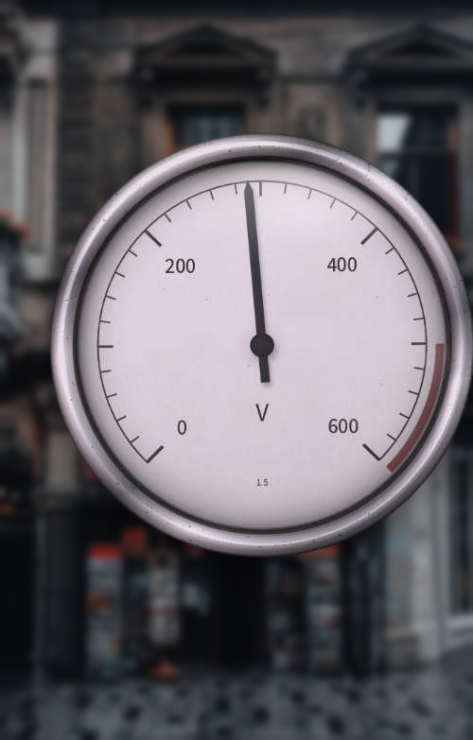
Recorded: 290
